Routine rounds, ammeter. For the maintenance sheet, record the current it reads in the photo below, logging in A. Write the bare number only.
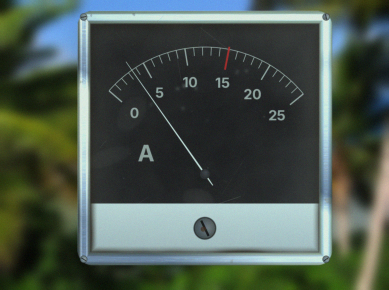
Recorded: 3.5
